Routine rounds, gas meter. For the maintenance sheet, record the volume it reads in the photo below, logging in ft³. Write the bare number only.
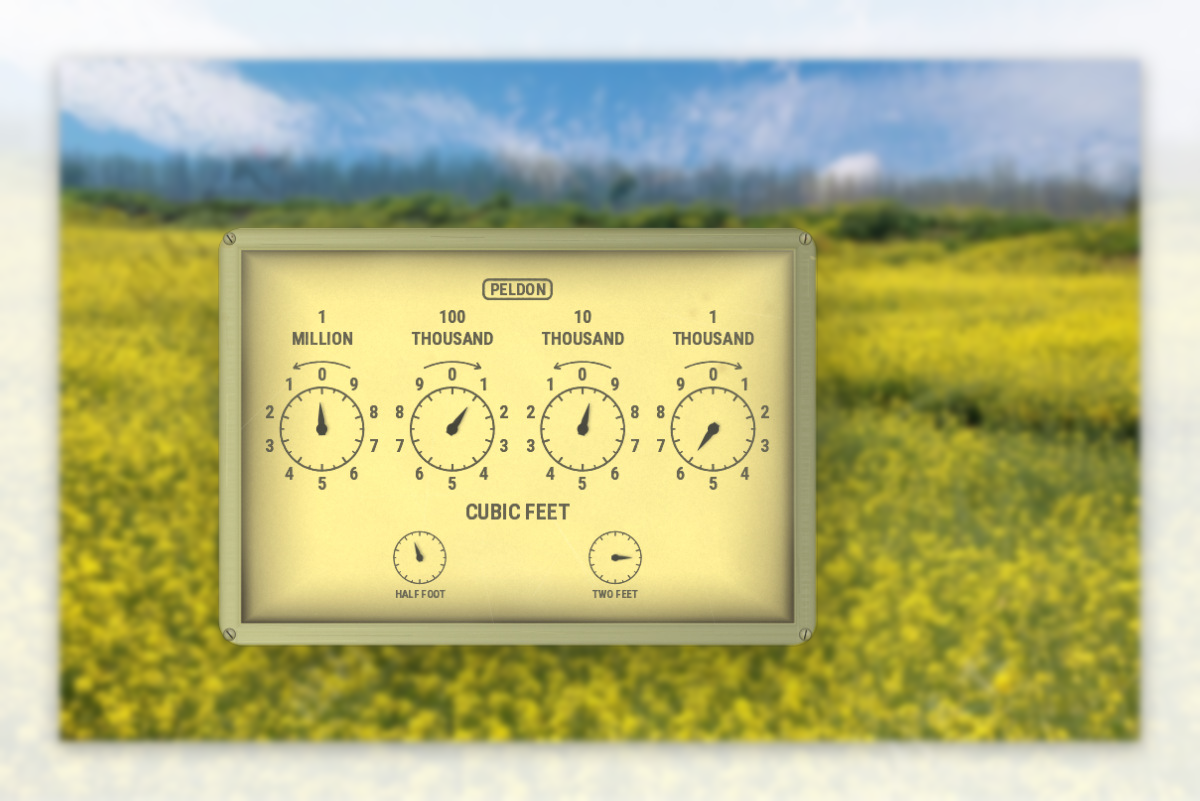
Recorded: 9600
